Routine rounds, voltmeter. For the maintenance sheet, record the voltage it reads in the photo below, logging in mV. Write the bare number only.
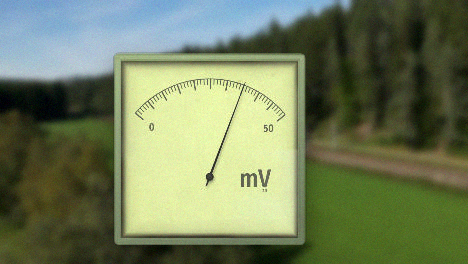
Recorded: 35
